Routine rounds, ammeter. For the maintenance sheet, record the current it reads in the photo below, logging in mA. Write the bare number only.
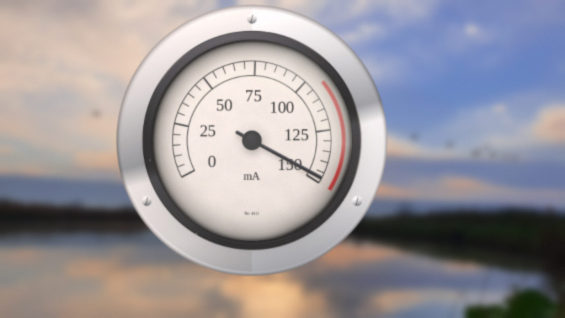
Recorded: 147.5
